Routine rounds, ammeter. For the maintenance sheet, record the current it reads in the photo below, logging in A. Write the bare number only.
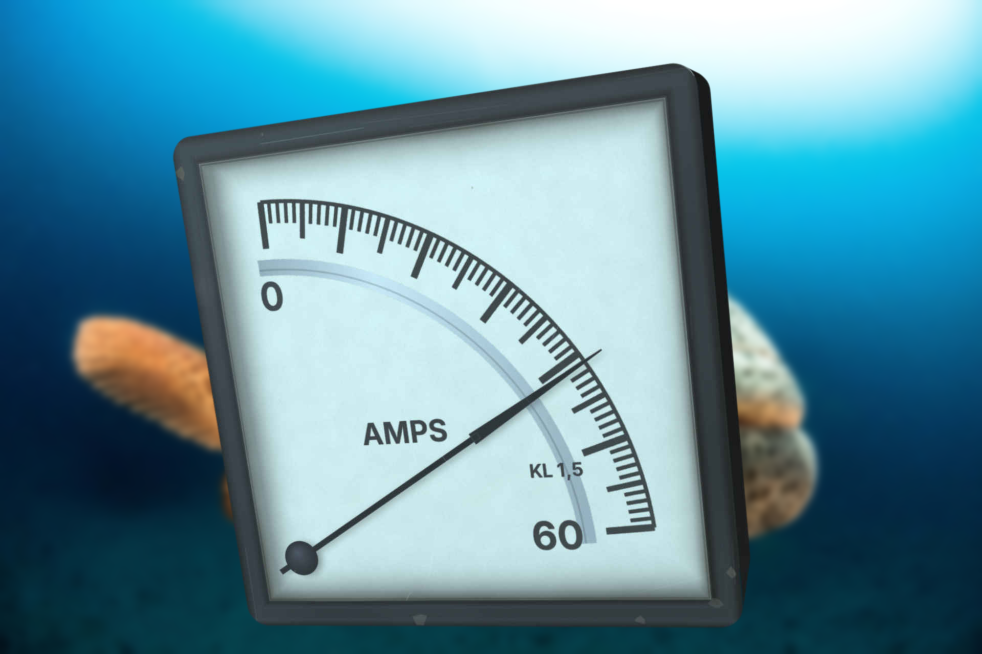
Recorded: 41
